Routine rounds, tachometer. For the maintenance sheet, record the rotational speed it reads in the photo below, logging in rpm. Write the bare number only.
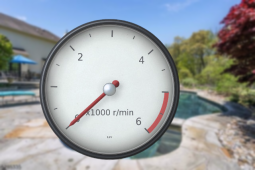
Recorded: 0
